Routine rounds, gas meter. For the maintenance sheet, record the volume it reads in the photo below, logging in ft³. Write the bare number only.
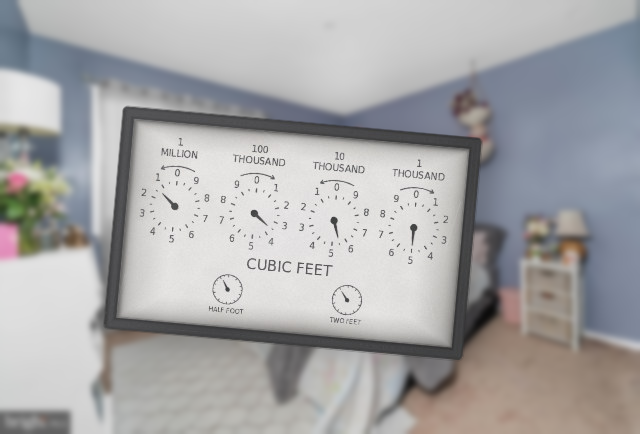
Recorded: 135500
